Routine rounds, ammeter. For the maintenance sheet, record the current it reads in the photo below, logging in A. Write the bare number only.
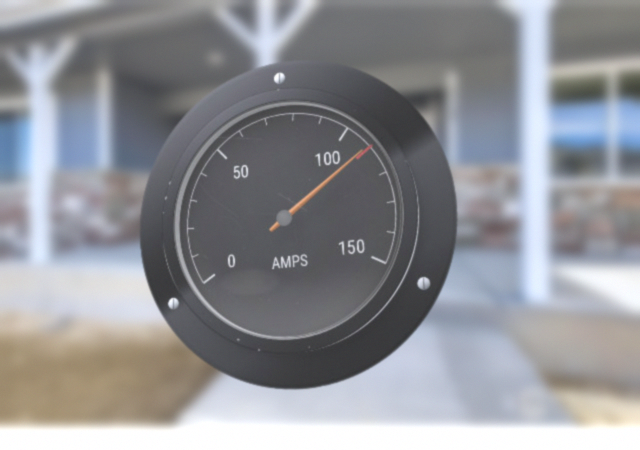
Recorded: 110
